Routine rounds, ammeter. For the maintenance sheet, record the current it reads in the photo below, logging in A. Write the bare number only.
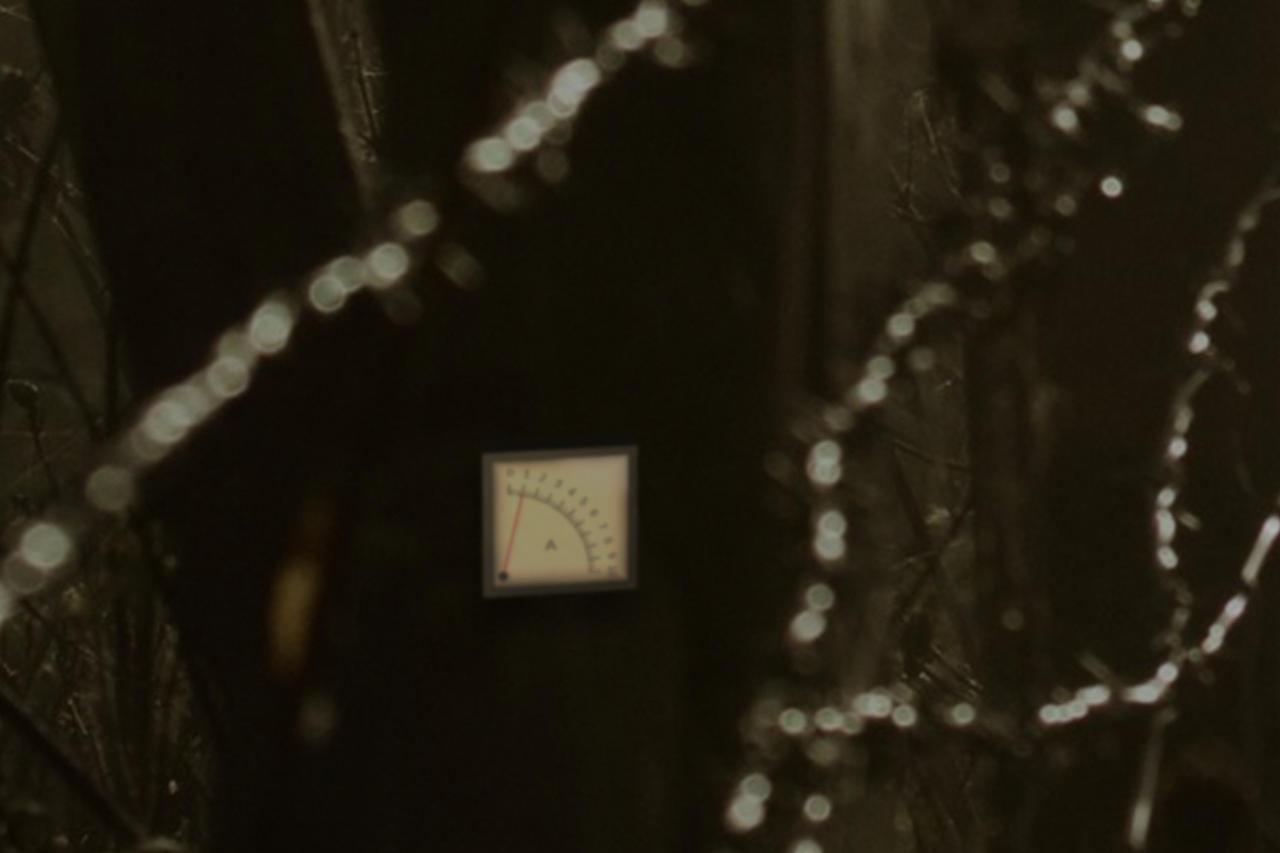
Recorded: 1
